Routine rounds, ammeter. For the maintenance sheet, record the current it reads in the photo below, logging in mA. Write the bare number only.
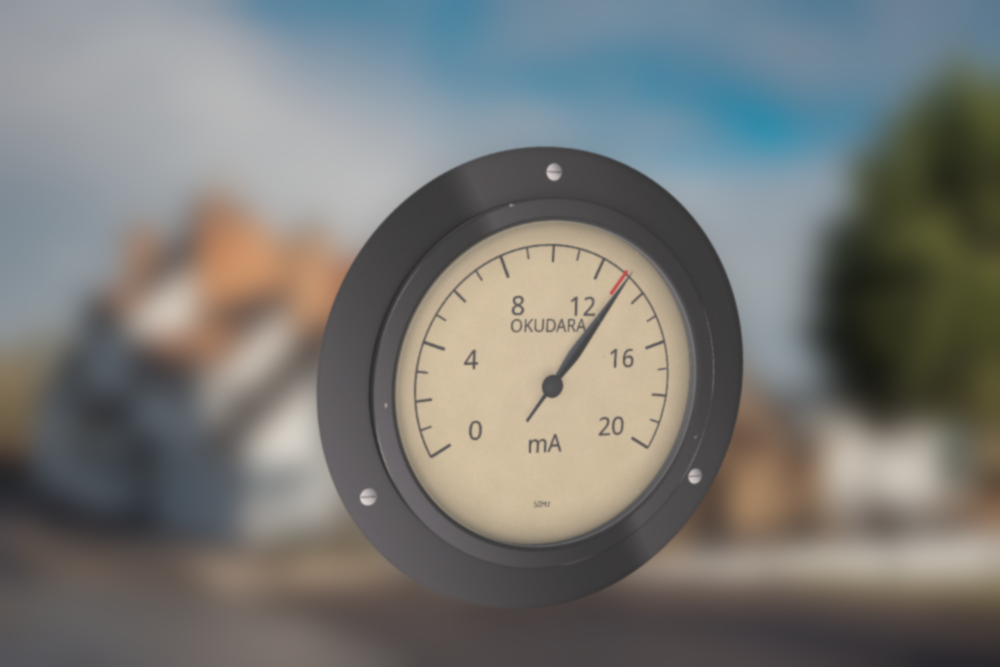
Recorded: 13
